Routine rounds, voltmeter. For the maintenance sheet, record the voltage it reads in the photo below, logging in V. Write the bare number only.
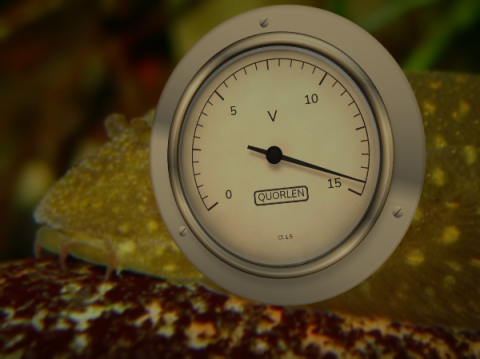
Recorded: 14.5
